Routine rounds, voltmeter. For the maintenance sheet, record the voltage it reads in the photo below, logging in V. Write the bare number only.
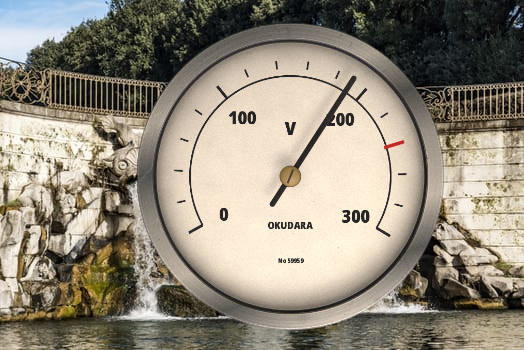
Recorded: 190
